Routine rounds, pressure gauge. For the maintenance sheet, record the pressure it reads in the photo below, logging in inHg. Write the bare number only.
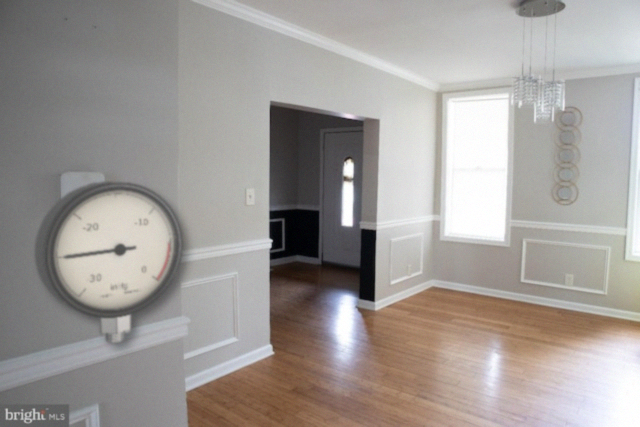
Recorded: -25
